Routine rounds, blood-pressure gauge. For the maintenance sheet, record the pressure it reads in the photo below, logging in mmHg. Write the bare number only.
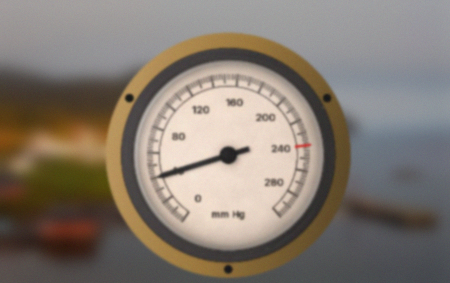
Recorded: 40
